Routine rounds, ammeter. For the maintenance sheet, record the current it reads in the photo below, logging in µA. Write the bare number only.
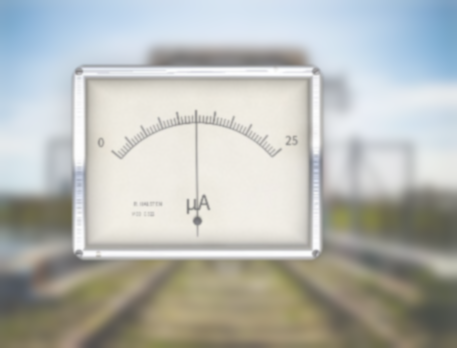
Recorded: 12.5
